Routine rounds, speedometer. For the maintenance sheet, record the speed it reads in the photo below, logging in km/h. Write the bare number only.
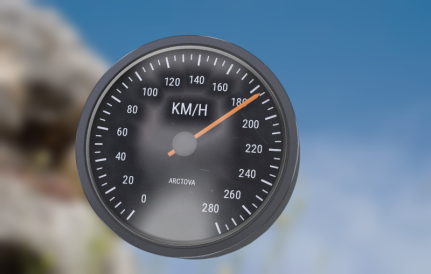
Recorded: 185
